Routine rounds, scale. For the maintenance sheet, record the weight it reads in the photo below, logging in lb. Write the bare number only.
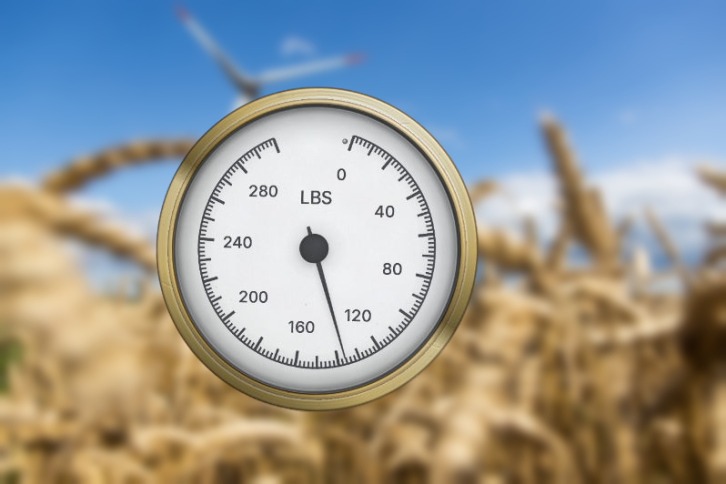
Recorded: 136
